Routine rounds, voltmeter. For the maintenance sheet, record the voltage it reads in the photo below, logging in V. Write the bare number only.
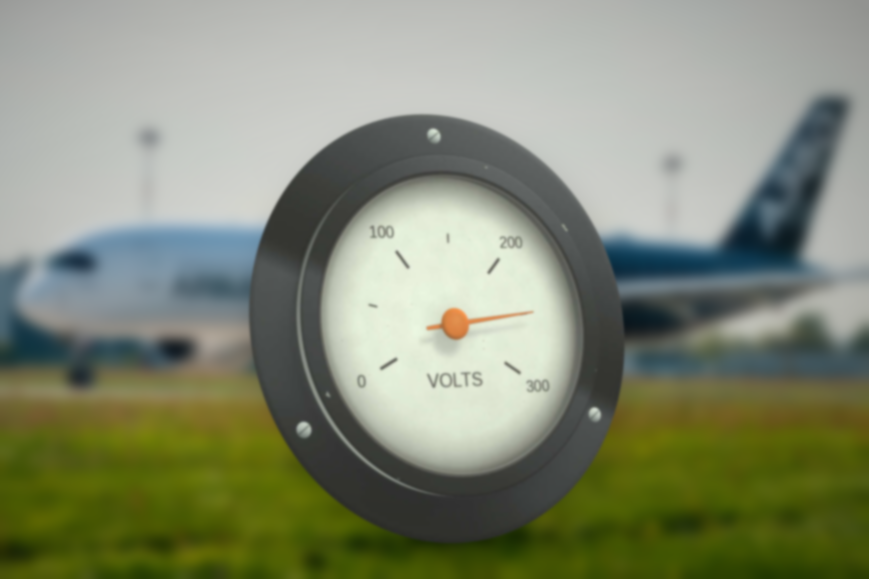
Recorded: 250
